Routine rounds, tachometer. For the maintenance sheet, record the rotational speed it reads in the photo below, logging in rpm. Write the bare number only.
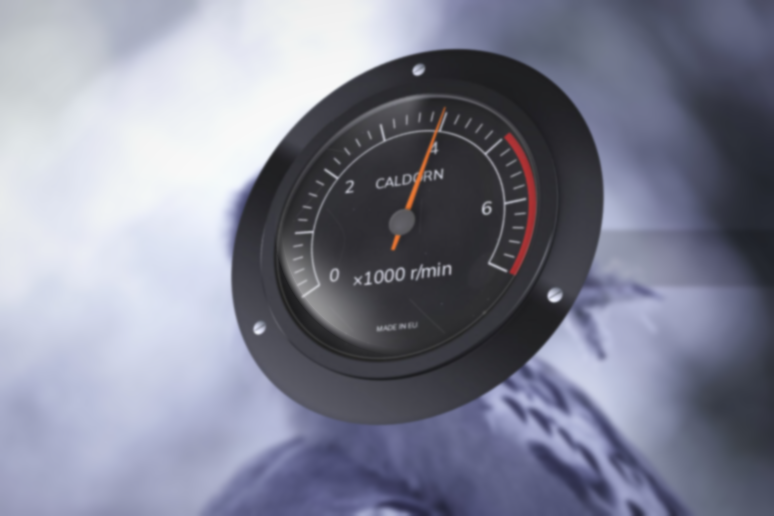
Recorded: 4000
